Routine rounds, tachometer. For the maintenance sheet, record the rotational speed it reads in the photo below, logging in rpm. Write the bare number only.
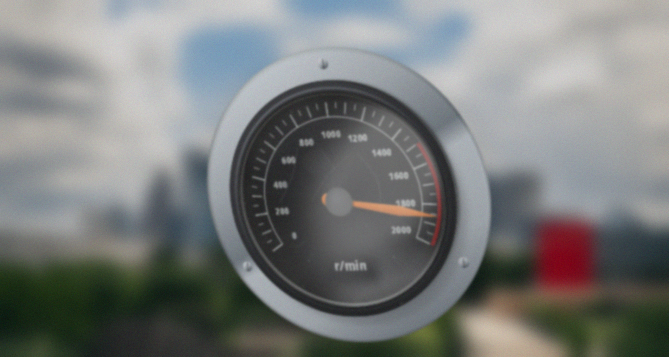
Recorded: 1850
